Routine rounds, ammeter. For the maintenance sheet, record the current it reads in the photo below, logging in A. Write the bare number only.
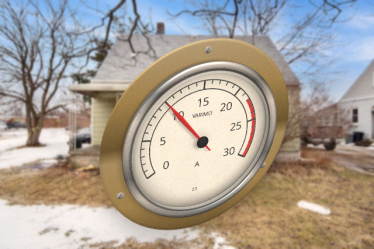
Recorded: 10
